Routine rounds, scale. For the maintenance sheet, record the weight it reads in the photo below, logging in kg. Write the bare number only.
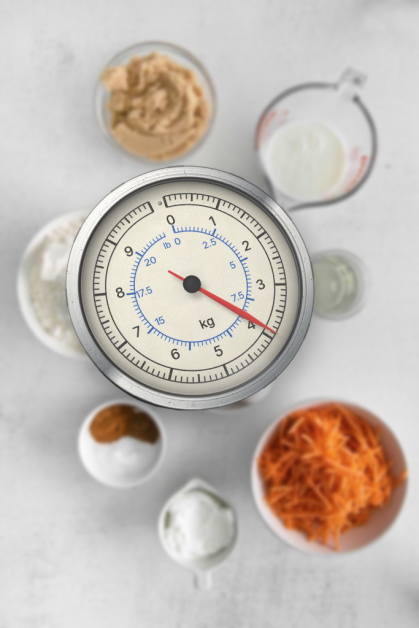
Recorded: 3.9
